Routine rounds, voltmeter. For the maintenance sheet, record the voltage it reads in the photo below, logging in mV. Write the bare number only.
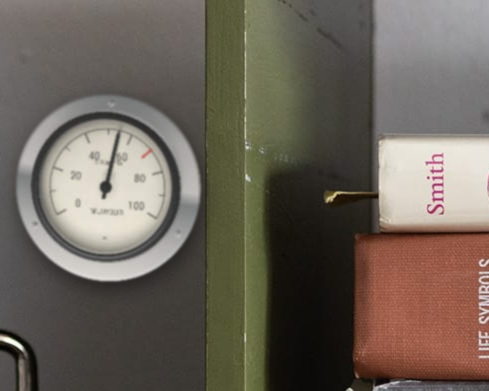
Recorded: 55
